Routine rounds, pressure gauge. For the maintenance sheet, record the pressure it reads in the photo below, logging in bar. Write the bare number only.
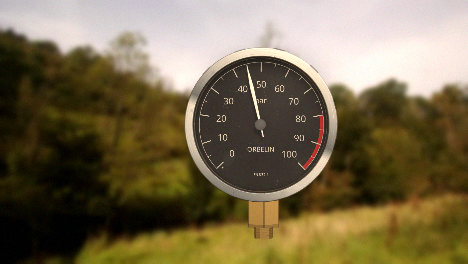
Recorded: 45
